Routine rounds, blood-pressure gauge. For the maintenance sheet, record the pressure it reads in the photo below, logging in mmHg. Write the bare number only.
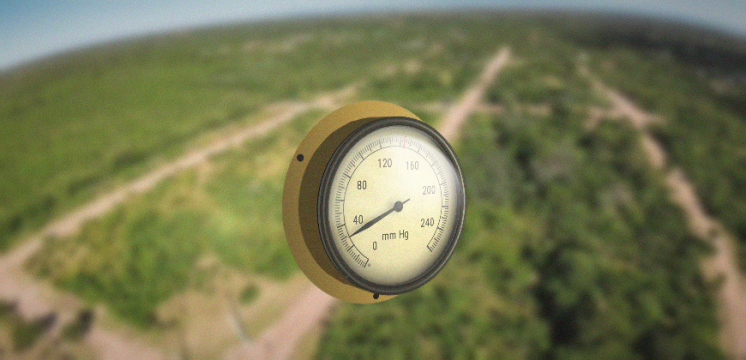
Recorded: 30
